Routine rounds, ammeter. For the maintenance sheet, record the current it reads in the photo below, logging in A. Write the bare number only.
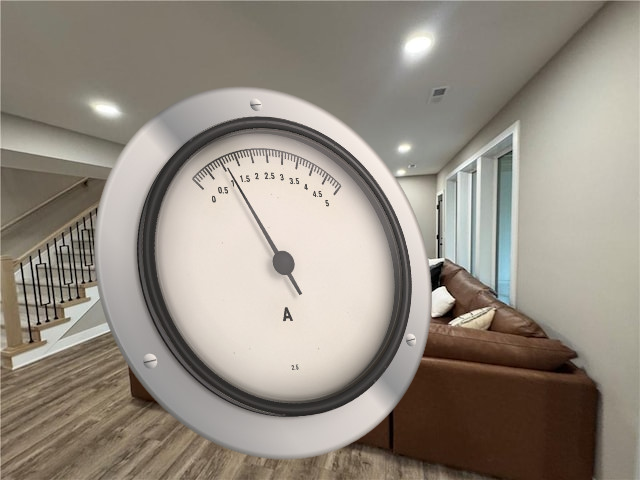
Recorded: 1
